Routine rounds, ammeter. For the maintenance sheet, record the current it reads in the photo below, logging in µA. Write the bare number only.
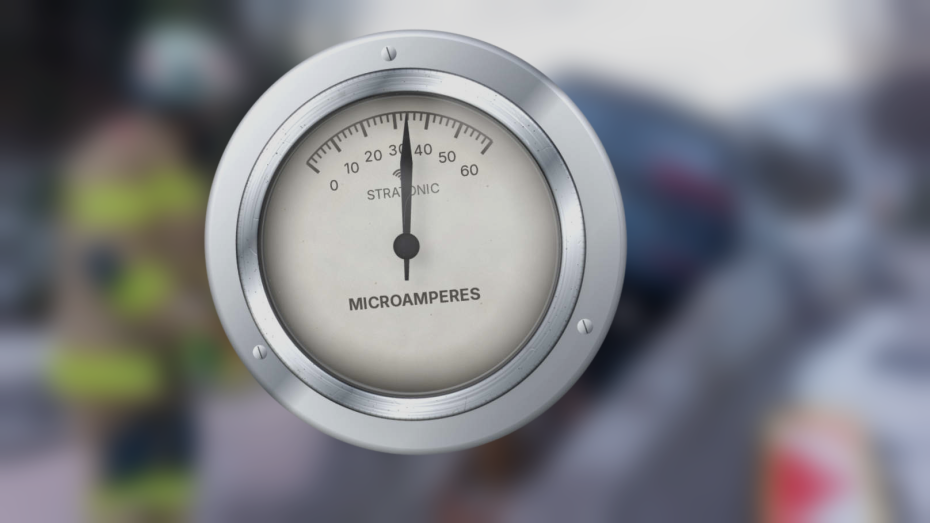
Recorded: 34
